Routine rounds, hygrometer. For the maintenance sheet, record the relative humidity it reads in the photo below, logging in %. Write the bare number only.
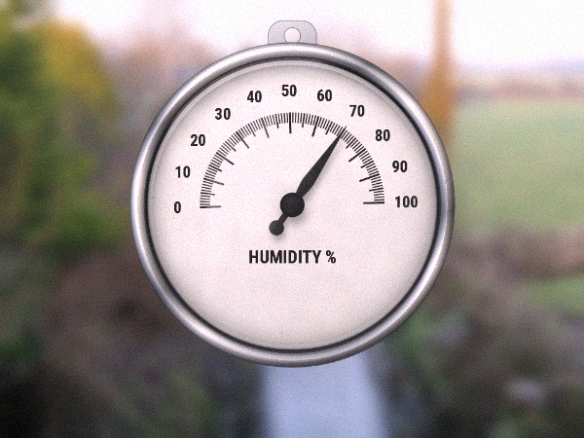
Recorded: 70
